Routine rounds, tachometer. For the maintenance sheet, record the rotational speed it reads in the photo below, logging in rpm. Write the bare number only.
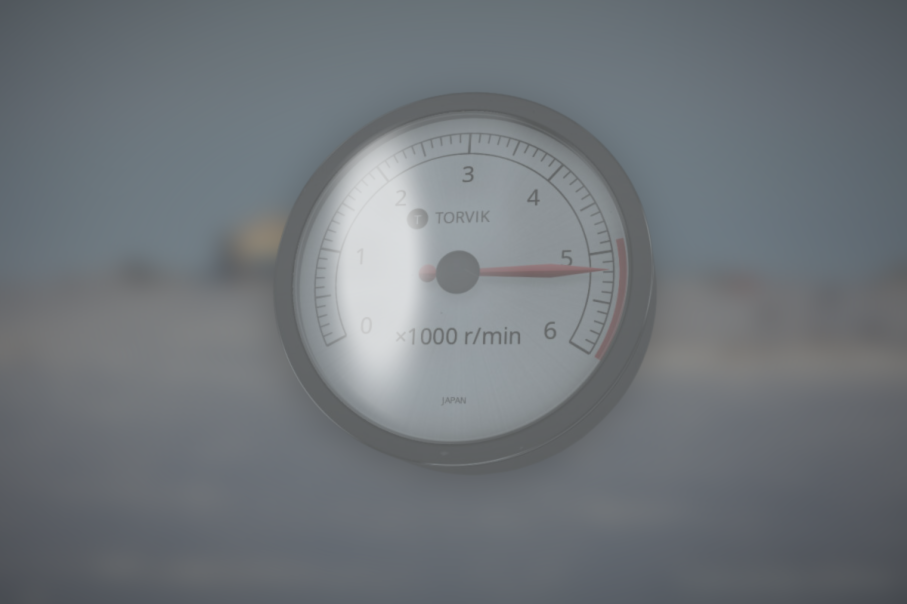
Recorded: 5200
